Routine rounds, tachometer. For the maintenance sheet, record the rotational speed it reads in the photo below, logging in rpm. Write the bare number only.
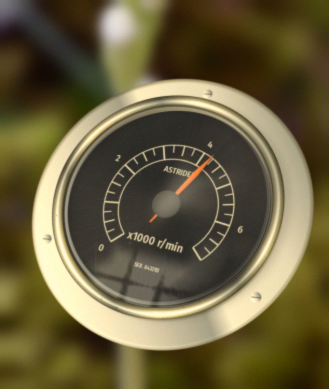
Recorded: 4250
